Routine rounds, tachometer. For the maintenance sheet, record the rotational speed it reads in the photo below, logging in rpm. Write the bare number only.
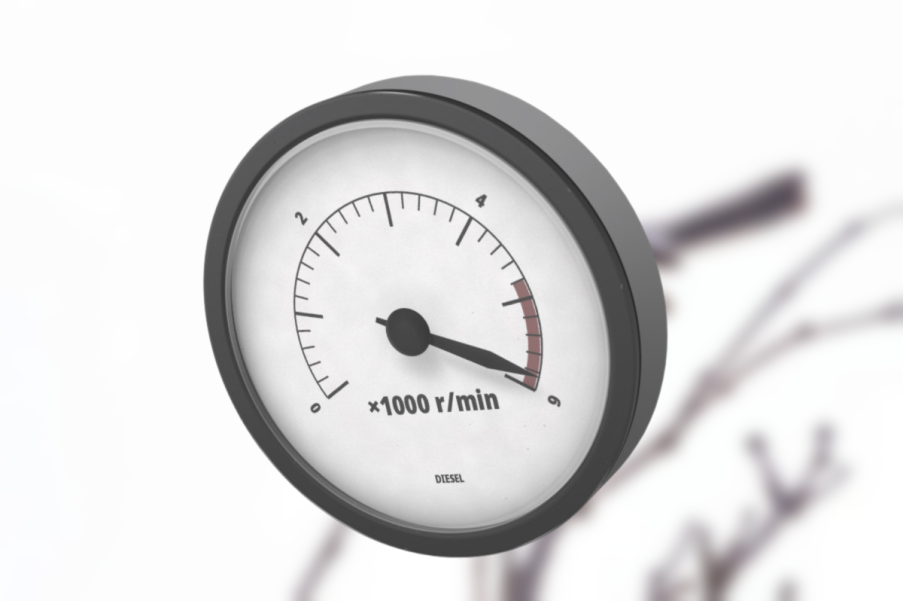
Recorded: 5800
